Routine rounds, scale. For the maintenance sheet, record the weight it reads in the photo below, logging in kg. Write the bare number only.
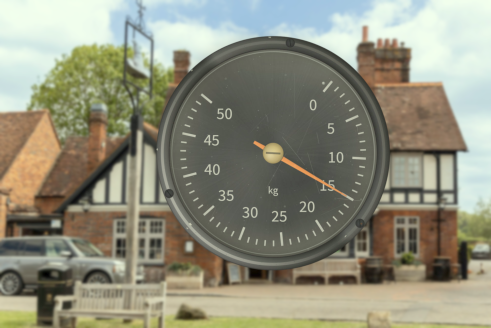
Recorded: 15
